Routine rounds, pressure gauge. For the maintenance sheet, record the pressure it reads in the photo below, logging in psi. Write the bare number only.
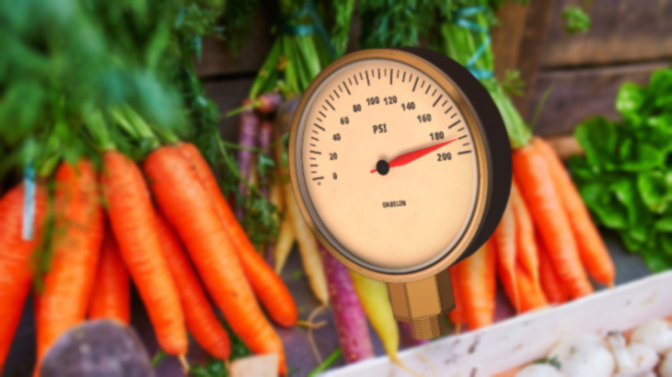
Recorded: 190
